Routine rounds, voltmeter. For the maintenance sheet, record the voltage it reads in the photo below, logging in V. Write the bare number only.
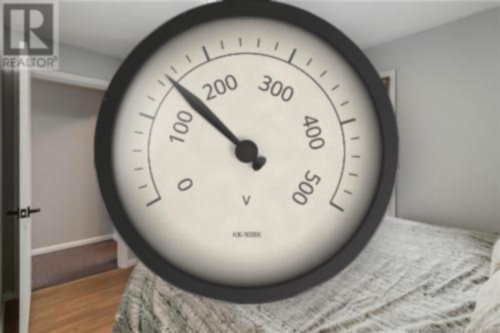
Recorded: 150
